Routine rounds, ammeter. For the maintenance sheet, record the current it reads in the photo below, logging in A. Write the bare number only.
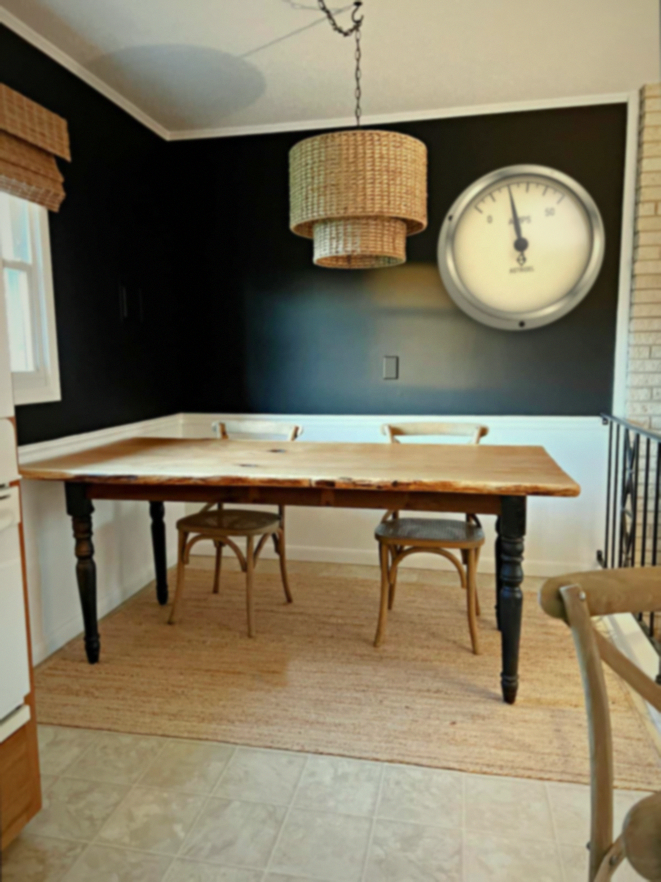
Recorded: 20
